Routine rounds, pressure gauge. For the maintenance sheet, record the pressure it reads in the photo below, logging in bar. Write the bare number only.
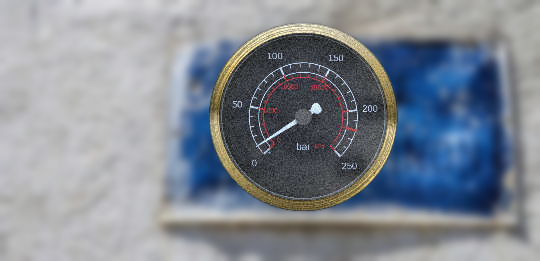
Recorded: 10
